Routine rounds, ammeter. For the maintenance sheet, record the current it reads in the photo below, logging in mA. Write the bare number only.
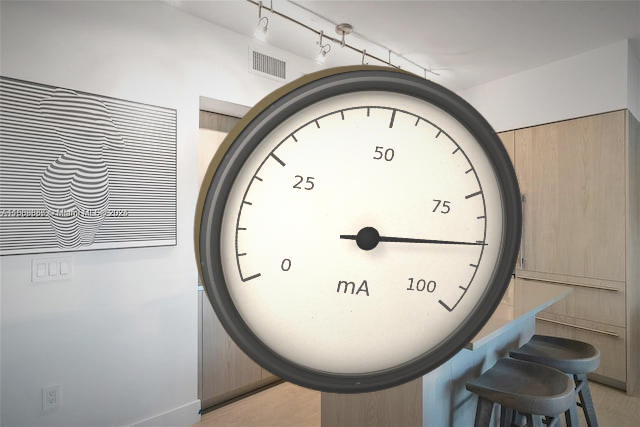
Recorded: 85
